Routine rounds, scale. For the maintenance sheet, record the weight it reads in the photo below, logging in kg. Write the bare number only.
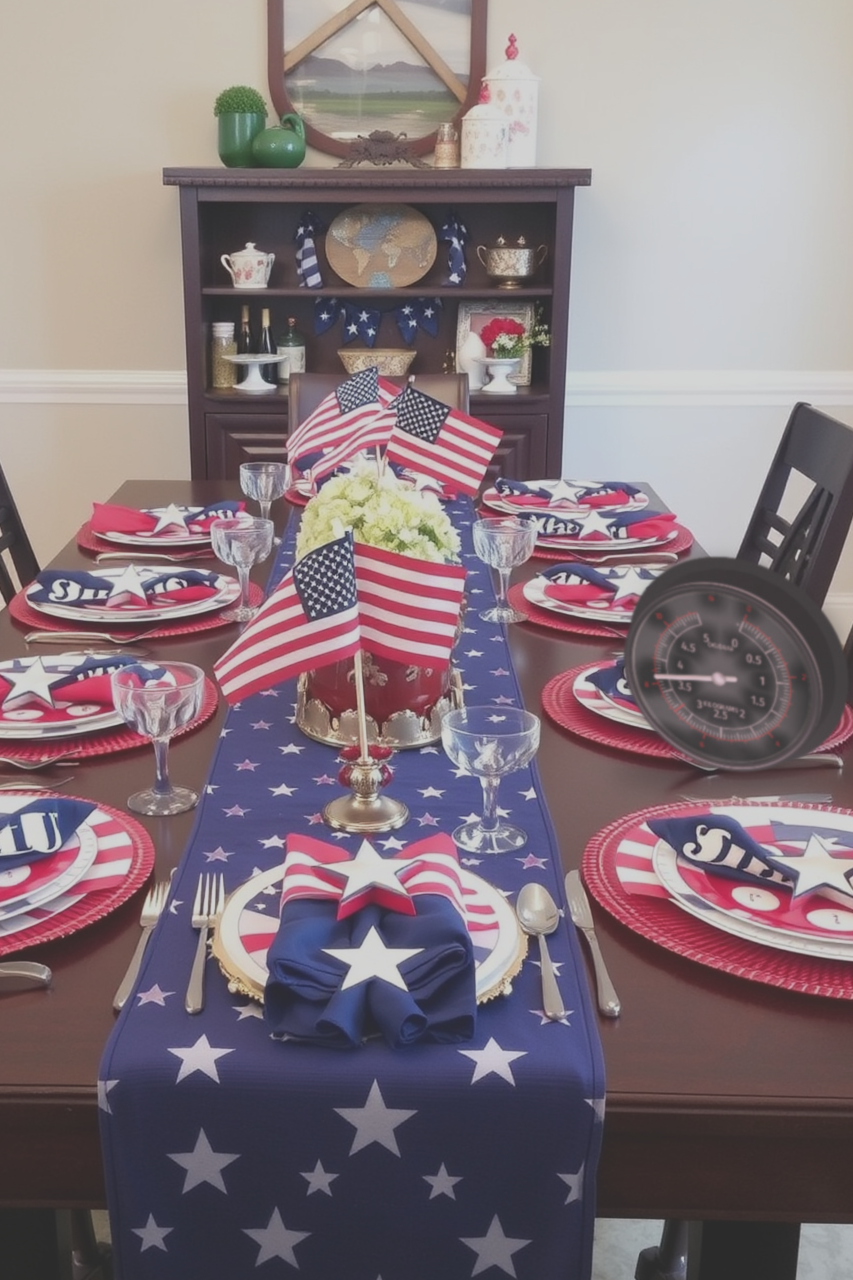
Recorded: 3.75
